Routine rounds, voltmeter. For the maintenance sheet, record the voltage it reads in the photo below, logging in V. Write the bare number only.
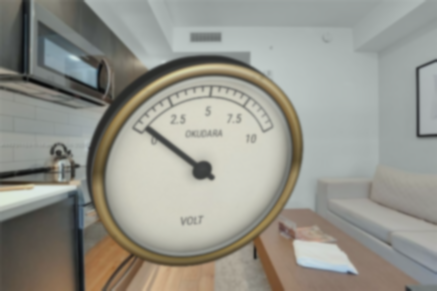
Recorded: 0.5
